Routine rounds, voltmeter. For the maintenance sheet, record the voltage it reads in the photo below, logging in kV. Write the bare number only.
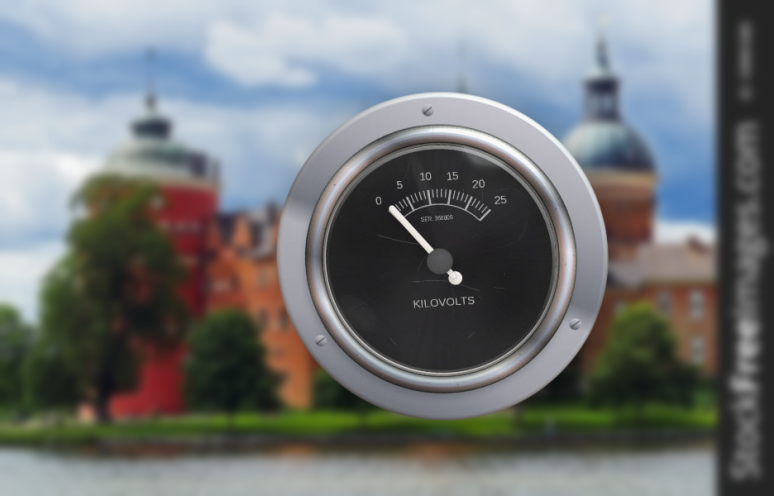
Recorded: 1
